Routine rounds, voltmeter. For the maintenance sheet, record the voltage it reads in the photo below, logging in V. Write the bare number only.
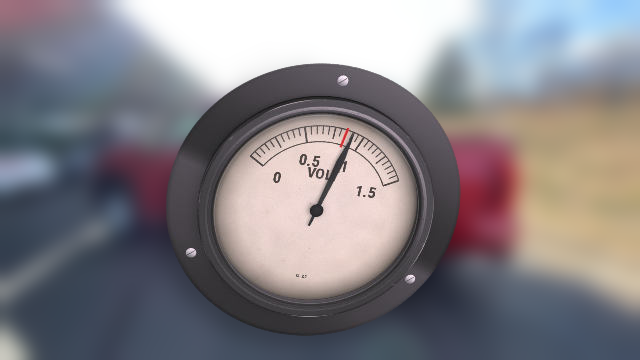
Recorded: 0.9
